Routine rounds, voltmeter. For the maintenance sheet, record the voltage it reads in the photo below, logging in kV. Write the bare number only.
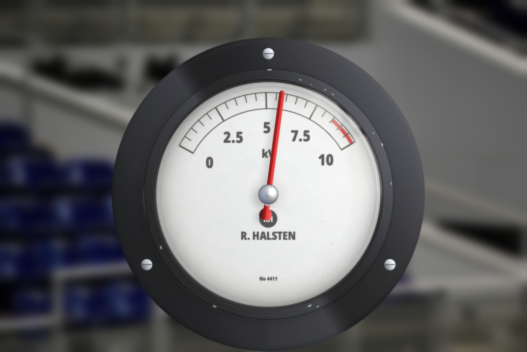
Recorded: 5.75
